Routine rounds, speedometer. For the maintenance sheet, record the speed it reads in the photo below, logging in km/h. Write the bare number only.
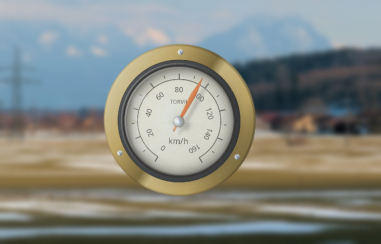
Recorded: 95
